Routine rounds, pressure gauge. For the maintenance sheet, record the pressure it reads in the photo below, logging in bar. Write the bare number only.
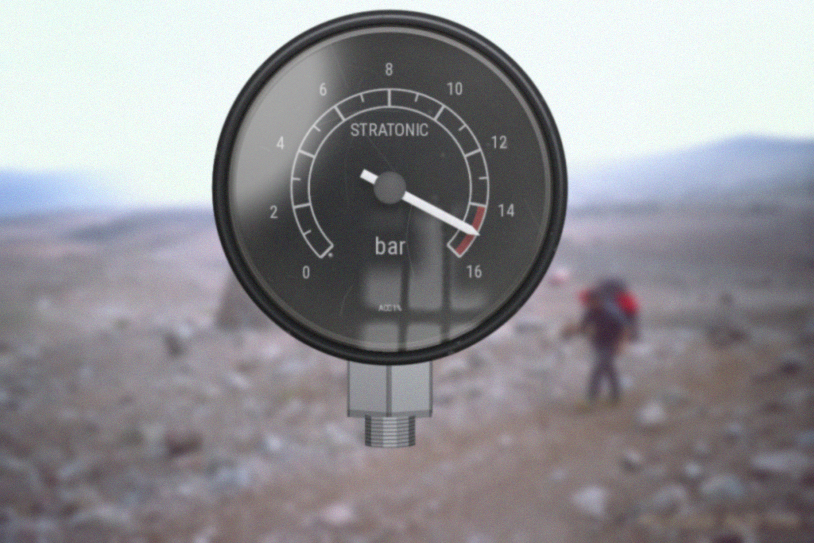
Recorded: 15
